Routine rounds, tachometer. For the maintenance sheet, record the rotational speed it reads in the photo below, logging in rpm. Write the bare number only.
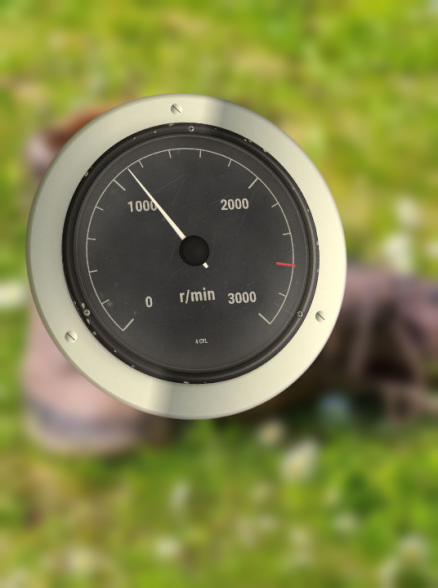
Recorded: 1100
